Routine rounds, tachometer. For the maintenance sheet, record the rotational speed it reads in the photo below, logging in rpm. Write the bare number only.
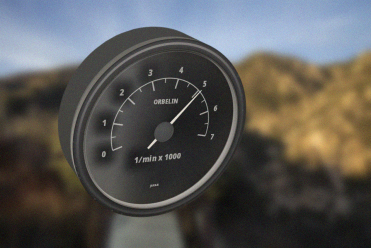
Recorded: 5000
